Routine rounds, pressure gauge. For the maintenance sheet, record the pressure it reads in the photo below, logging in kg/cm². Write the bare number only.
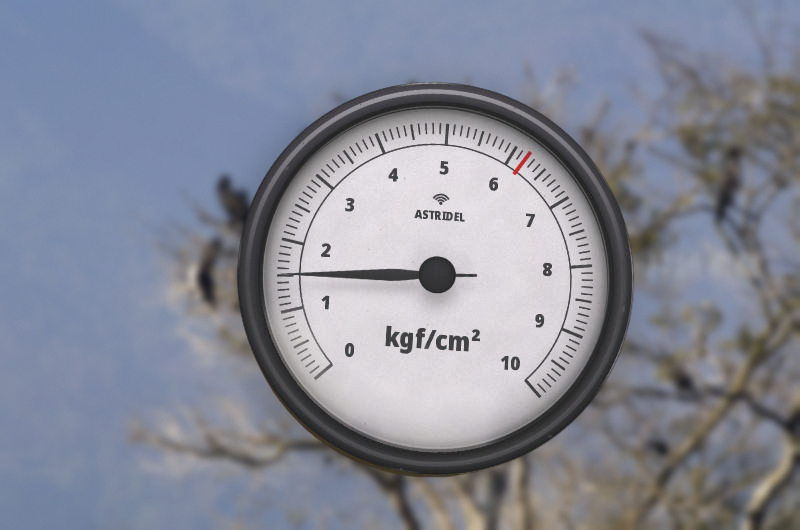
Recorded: 1.5
